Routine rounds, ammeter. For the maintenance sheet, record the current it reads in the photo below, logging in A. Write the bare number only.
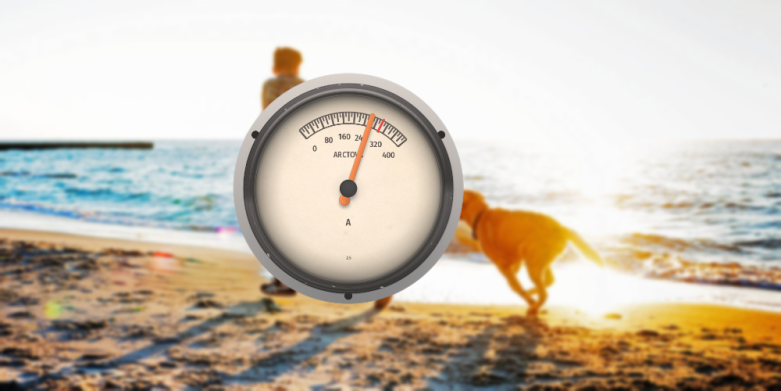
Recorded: 260
